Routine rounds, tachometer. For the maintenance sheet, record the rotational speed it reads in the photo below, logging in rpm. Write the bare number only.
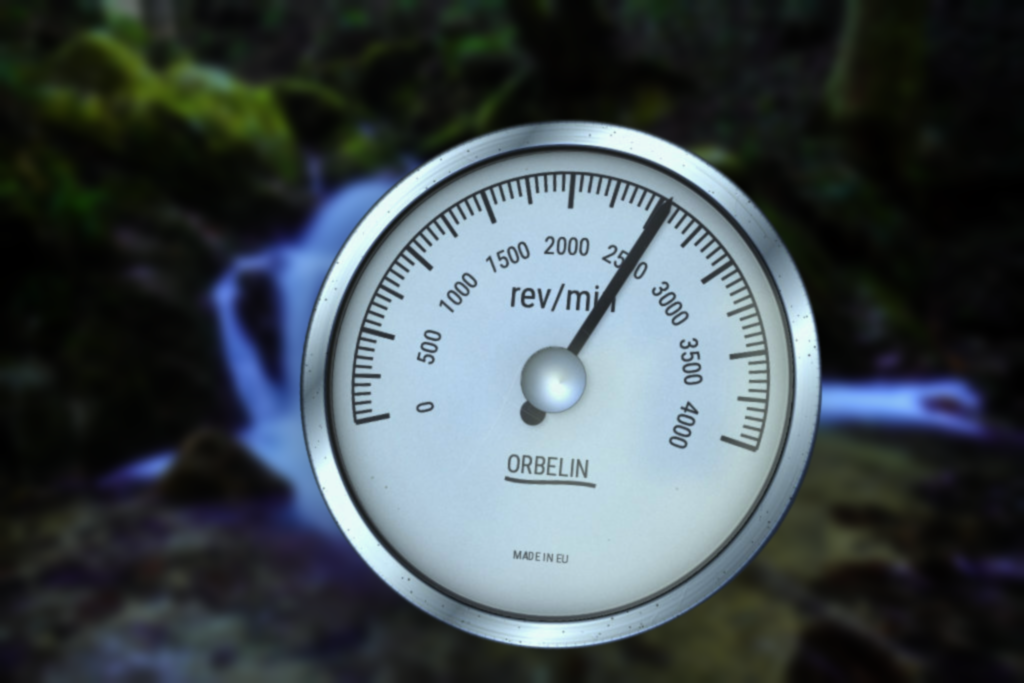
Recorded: 2550
